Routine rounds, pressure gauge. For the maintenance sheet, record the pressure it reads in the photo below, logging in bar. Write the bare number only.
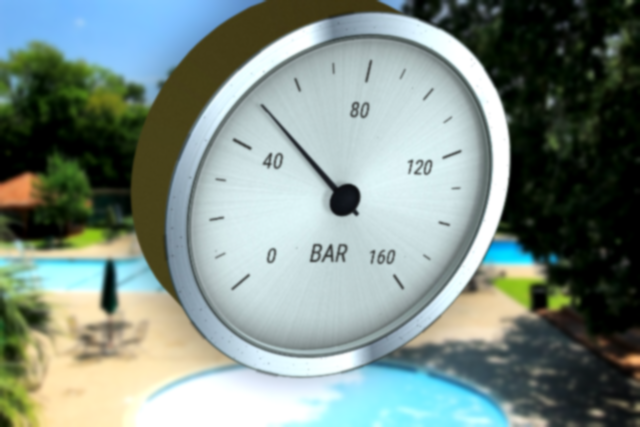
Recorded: 50
